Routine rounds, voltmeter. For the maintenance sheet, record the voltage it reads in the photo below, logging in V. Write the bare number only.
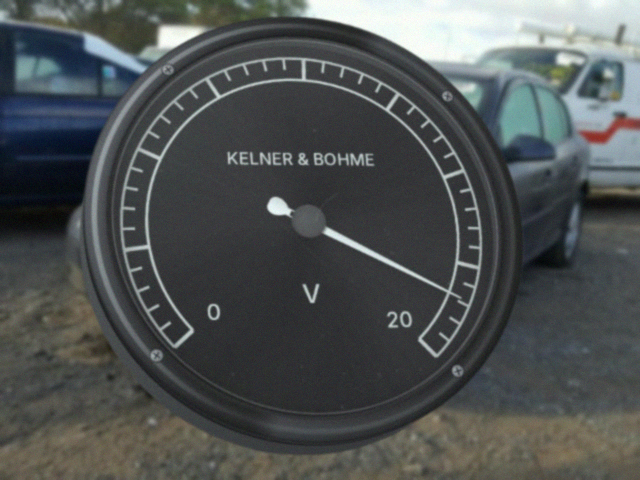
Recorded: 18.5
